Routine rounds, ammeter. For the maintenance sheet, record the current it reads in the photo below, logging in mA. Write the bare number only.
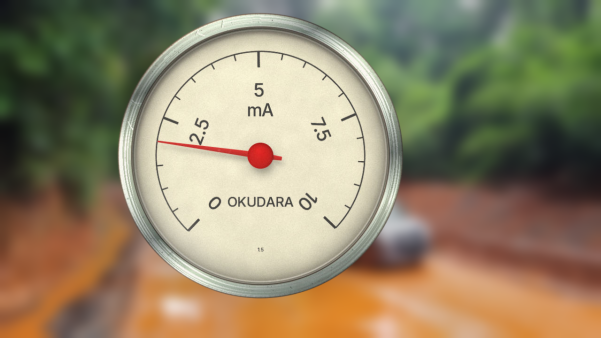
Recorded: 2
